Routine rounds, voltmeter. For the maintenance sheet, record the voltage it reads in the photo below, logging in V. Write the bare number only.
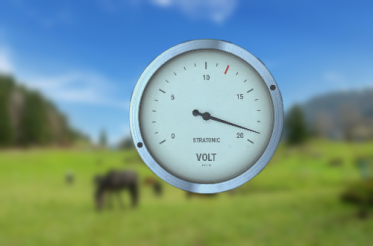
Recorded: 19
